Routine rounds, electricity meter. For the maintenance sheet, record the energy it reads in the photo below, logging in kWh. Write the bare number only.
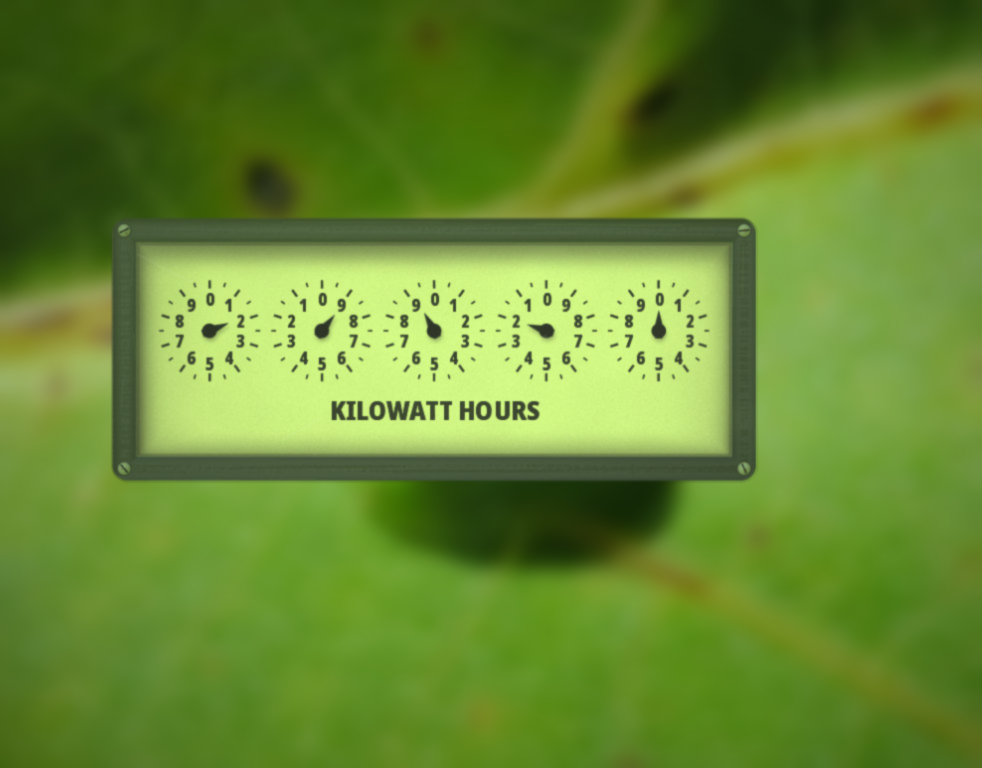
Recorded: 18920
